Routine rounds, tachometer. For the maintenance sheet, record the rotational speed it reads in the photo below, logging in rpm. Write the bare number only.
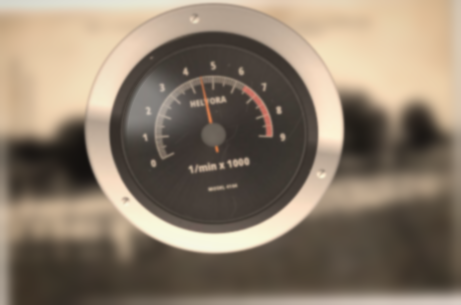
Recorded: 4500
